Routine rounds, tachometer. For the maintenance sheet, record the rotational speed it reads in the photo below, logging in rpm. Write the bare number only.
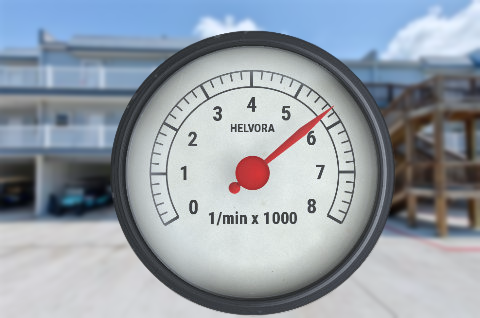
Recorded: 5700
